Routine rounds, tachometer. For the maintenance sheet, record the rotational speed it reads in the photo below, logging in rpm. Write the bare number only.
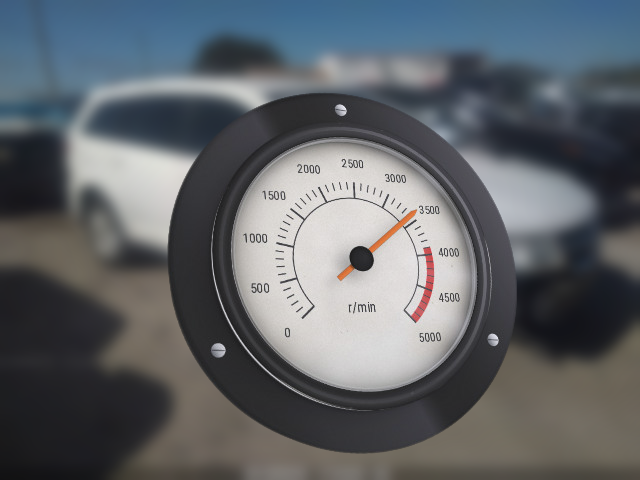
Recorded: 3400
